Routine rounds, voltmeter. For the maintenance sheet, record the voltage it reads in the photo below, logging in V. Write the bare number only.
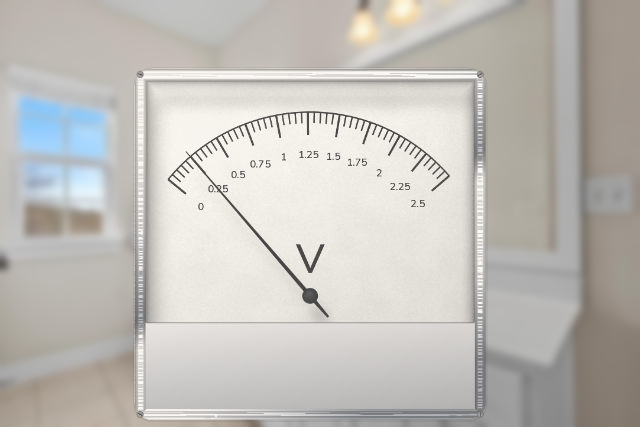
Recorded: 0.25
